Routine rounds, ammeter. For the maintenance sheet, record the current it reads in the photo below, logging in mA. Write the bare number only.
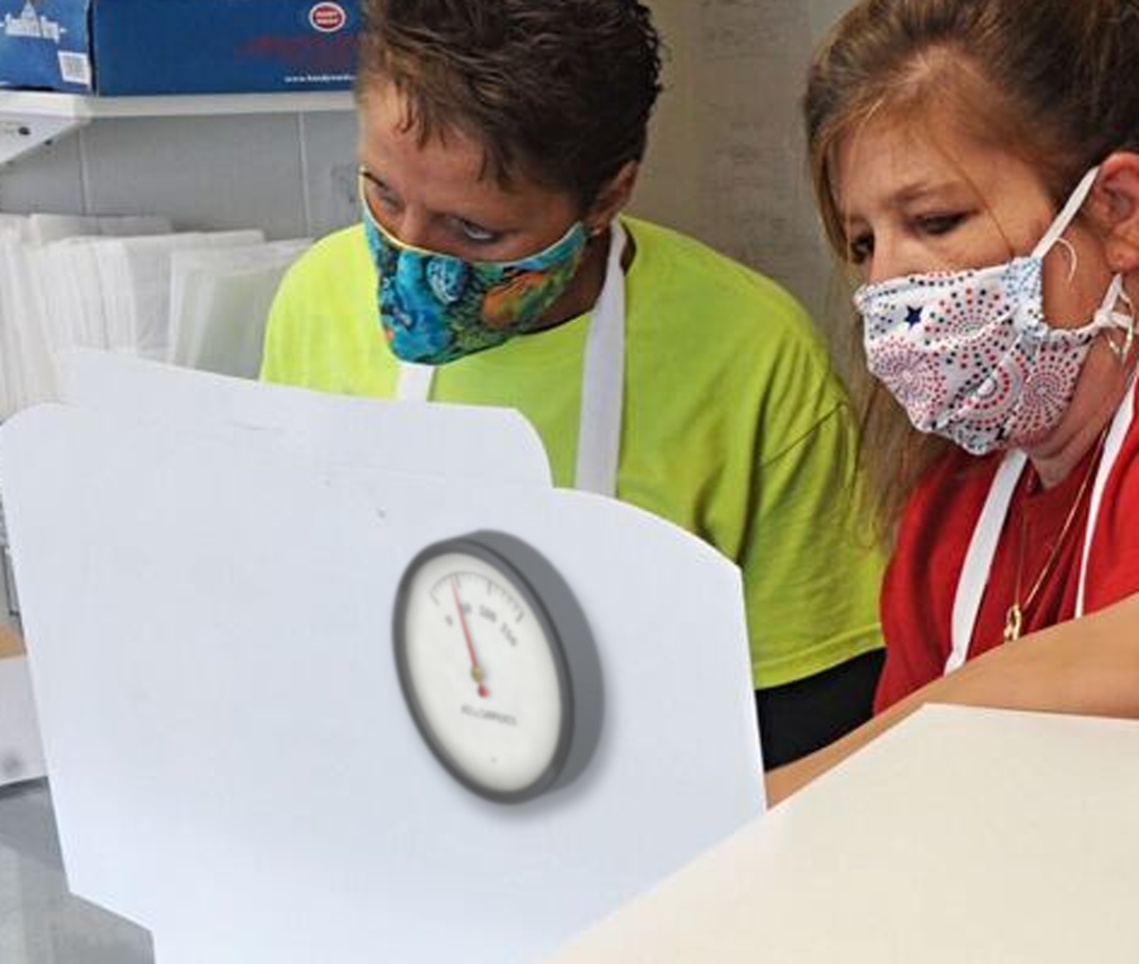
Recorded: 50
